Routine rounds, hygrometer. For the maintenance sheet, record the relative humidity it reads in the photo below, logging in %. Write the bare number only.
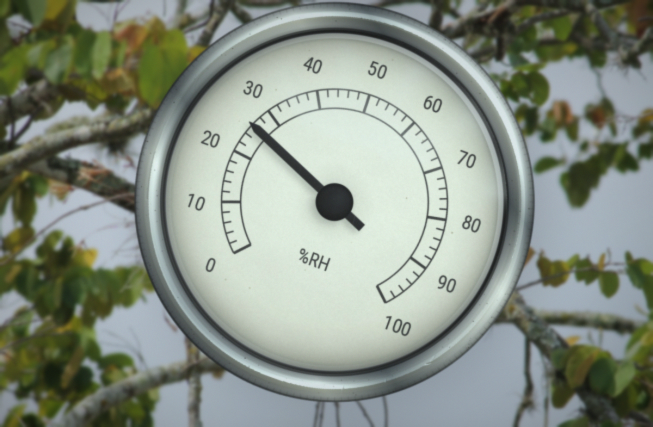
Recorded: 26
